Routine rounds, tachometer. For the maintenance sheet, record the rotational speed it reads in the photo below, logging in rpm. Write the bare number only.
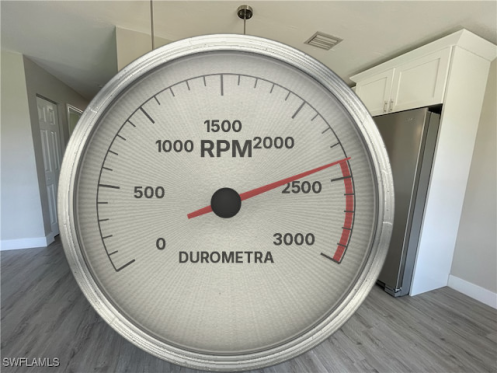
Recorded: 2400
